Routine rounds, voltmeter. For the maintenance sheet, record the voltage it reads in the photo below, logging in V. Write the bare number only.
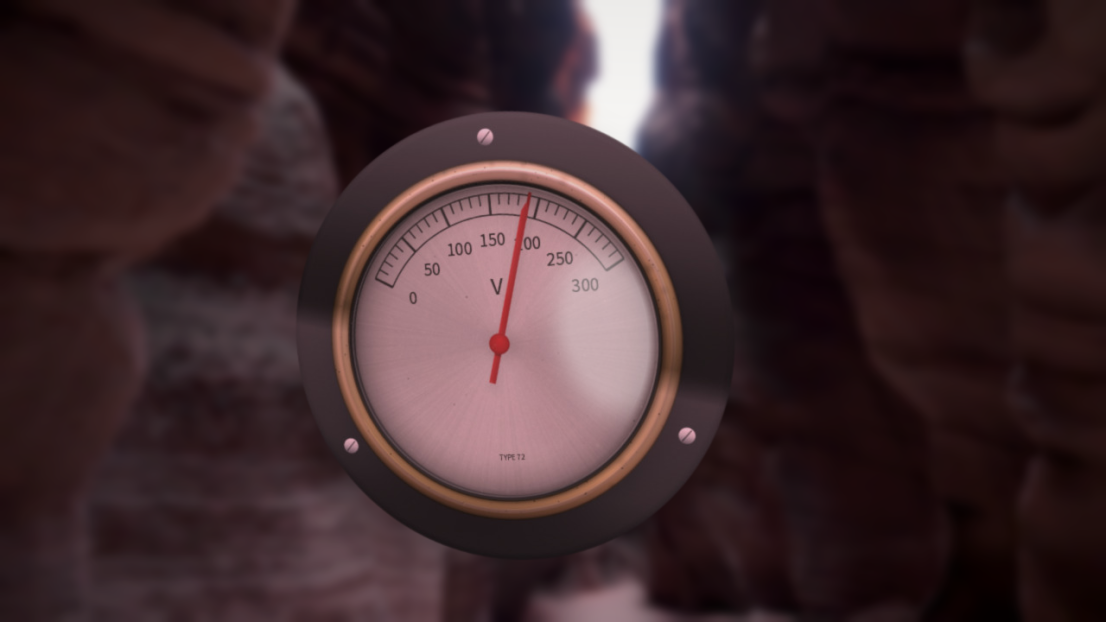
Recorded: 190
